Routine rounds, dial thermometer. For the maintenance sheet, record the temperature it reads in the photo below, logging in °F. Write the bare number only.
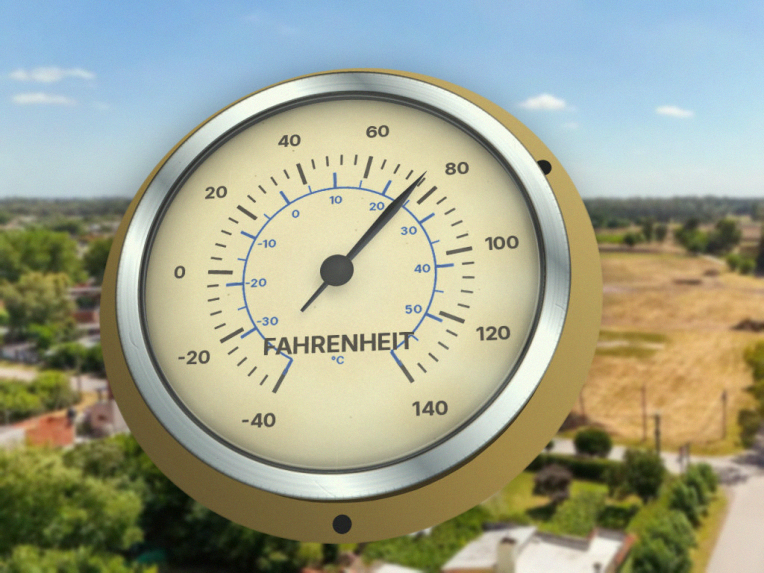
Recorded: 76
